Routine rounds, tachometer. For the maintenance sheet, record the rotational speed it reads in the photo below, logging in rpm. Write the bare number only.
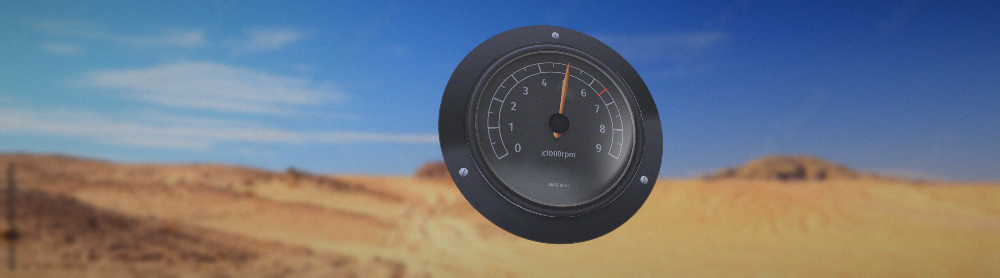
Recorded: 5000
